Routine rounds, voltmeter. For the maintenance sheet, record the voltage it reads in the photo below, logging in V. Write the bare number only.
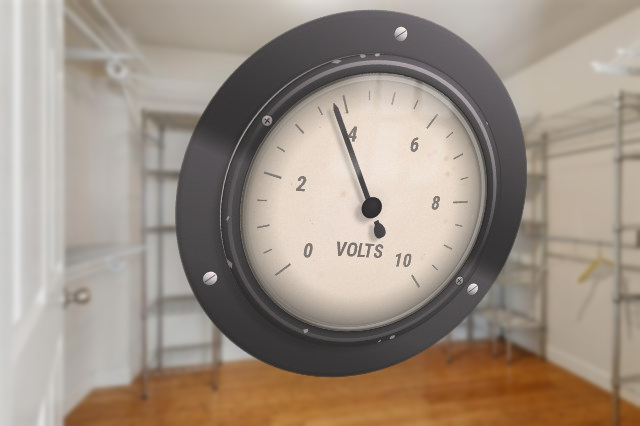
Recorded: 3.75
